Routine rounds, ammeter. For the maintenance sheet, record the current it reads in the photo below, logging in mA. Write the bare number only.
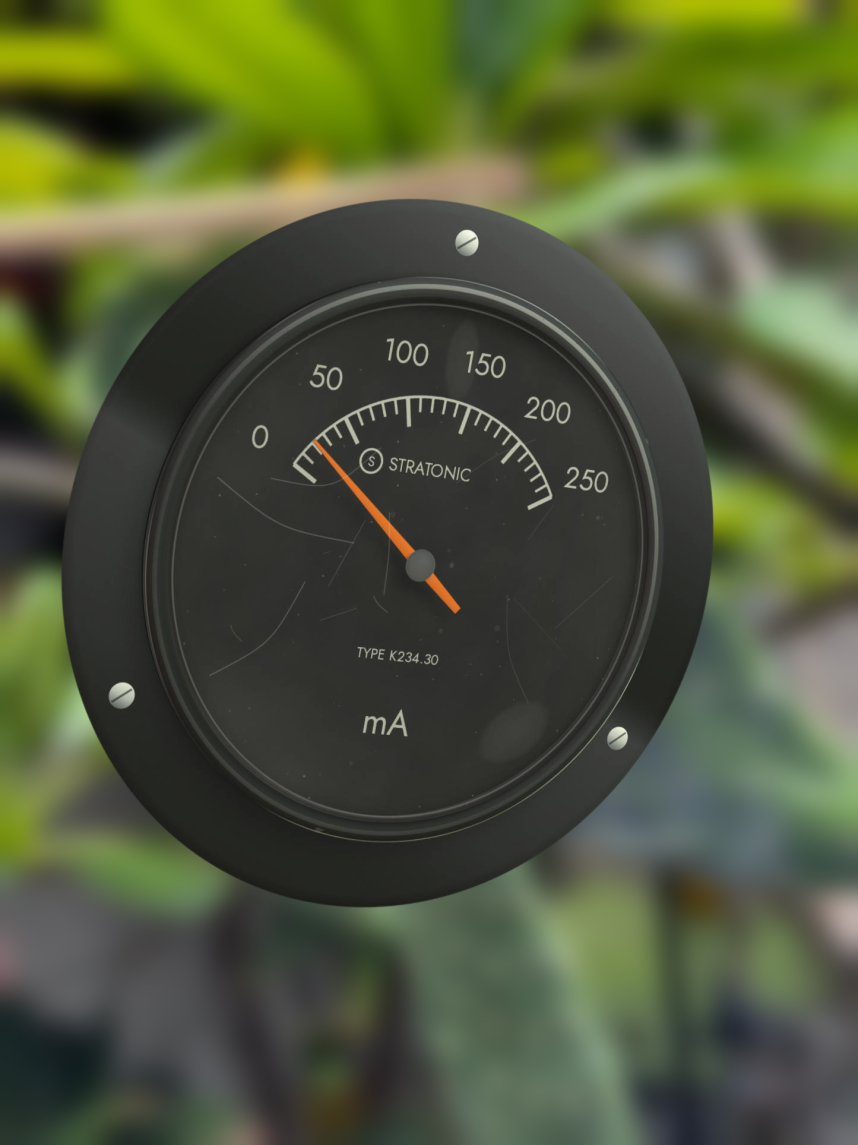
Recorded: 20
